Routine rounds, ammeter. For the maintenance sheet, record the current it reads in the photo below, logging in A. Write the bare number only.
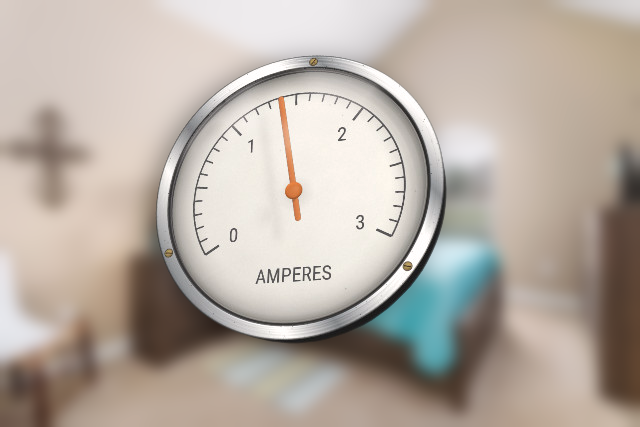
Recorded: 1.4
